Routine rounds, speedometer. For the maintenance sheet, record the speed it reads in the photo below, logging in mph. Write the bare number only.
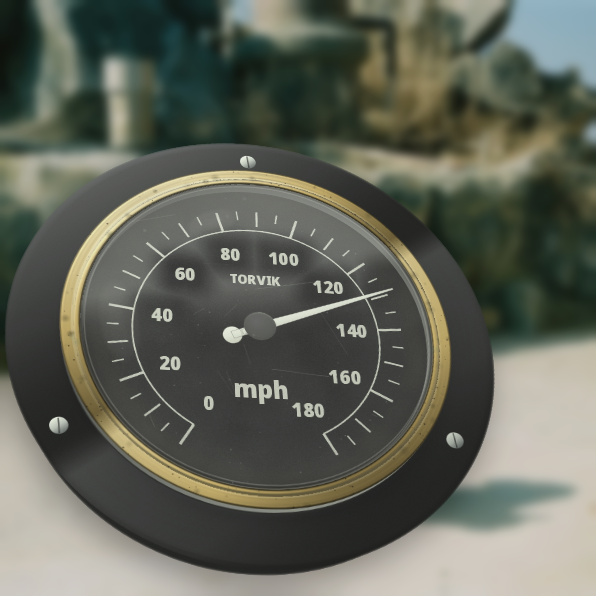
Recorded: 130
